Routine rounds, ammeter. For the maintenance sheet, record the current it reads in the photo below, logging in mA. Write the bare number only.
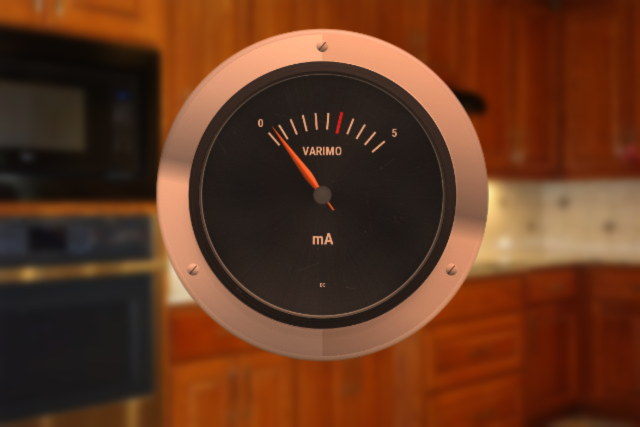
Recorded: 0.25
